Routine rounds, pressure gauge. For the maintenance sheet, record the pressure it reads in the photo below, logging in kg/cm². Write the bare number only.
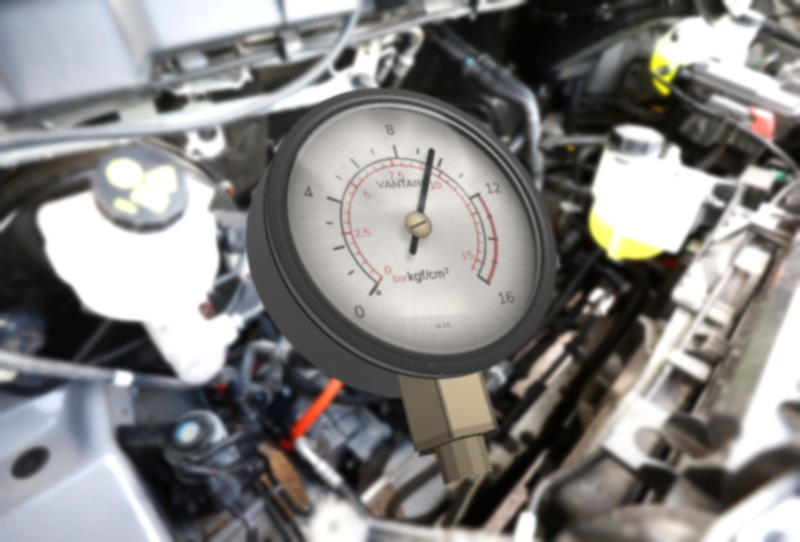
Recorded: 9.5
